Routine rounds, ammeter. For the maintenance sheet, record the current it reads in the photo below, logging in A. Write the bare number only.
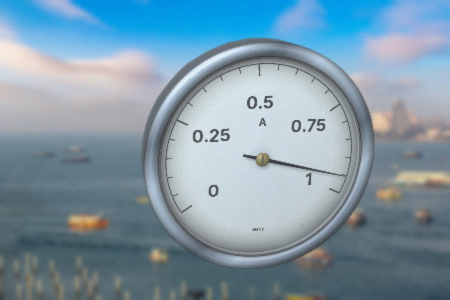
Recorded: 0.95
